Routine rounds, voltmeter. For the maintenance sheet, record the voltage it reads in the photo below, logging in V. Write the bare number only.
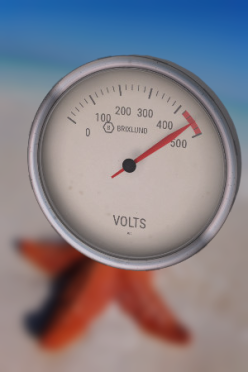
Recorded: 460
